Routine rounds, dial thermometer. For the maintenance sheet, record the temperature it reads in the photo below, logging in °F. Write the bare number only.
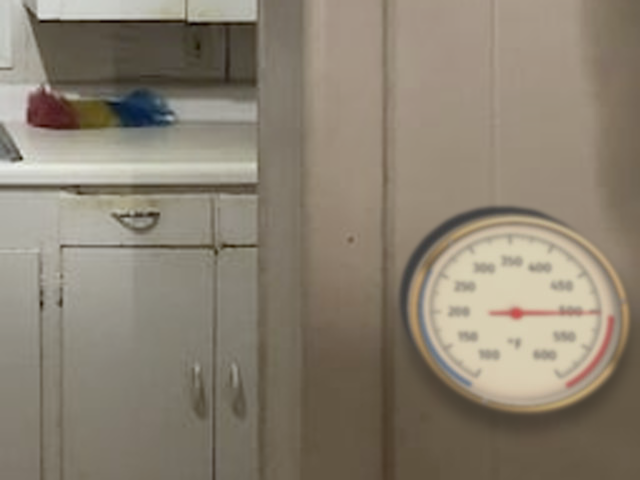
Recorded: 500
